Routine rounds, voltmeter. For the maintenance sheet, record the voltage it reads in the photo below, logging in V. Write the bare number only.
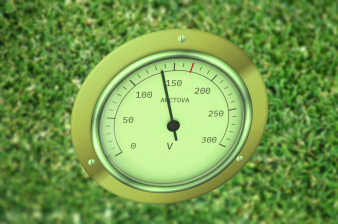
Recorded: 135
